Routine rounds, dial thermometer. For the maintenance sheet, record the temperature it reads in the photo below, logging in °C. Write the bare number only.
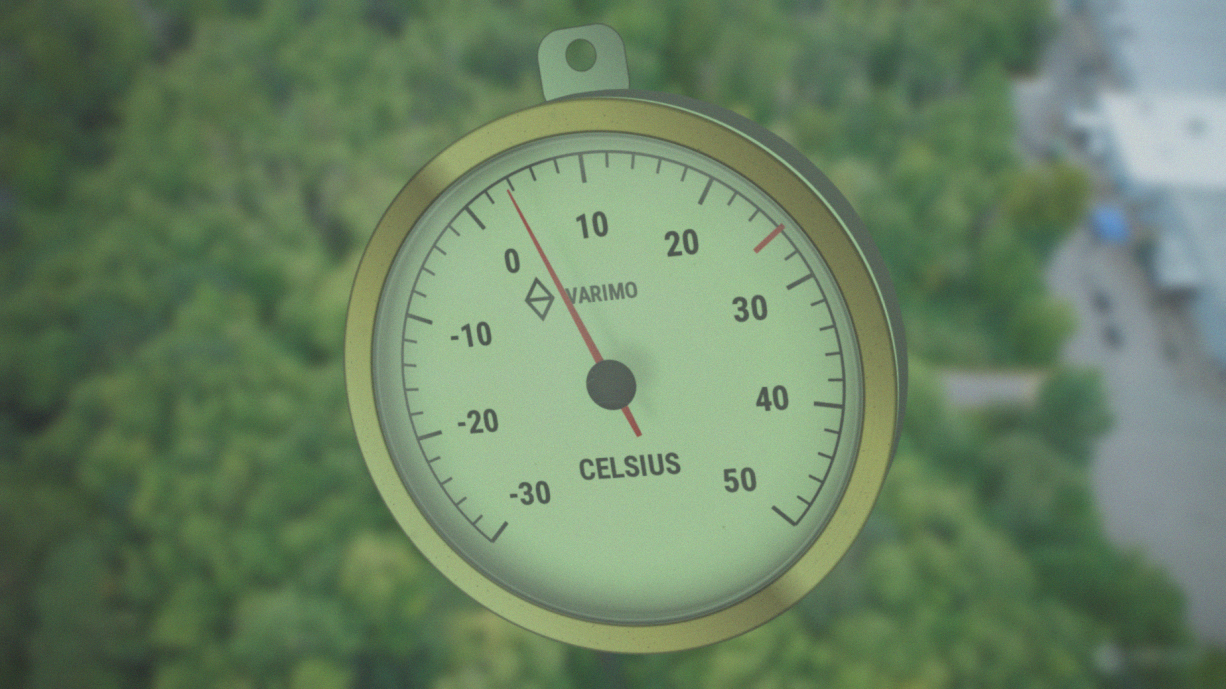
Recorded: 4
